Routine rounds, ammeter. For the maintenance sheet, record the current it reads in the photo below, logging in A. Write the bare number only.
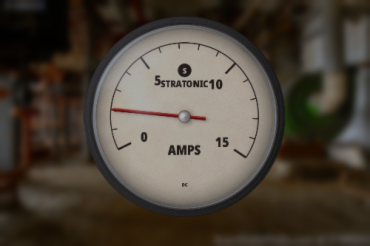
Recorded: 2
